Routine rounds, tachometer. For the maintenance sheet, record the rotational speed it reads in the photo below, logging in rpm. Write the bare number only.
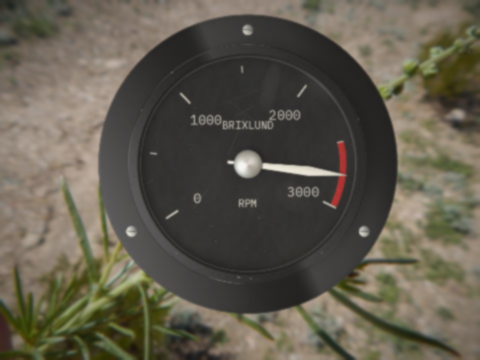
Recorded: 2750
